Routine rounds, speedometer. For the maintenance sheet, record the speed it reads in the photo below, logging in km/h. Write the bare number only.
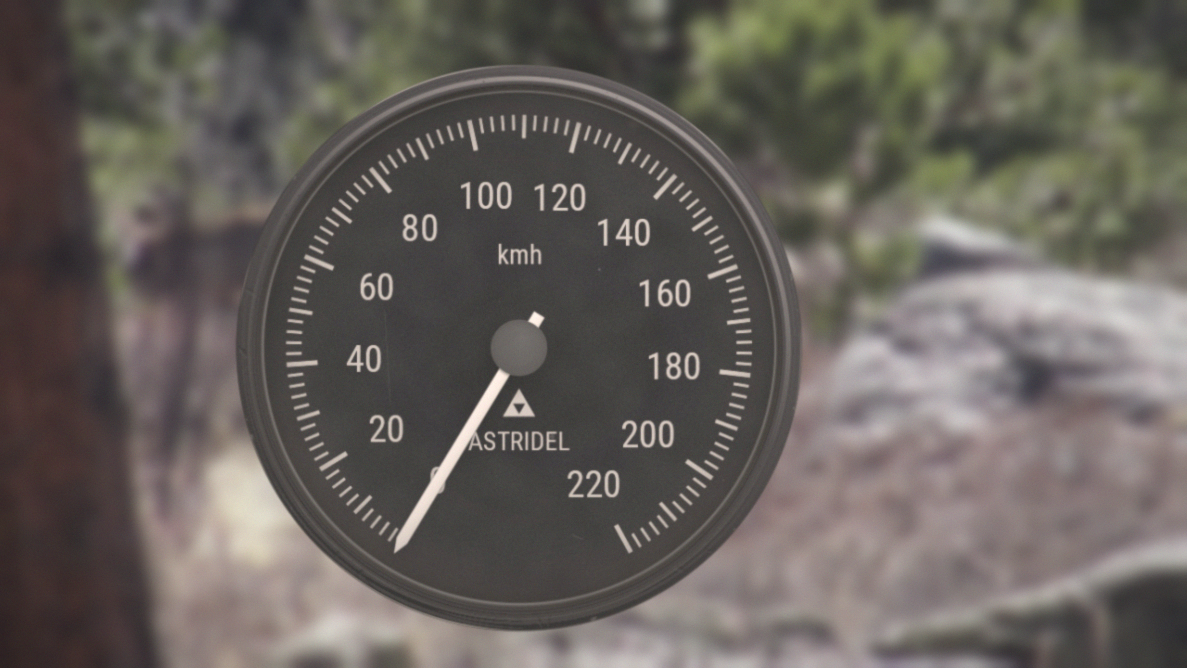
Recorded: 0
